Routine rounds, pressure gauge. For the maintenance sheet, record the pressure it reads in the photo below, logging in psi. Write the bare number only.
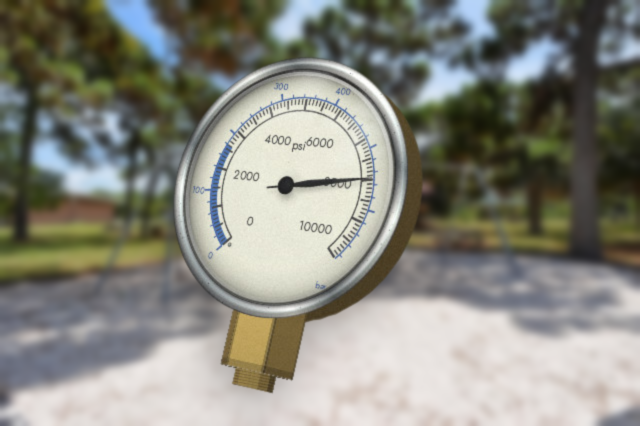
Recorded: 8000
